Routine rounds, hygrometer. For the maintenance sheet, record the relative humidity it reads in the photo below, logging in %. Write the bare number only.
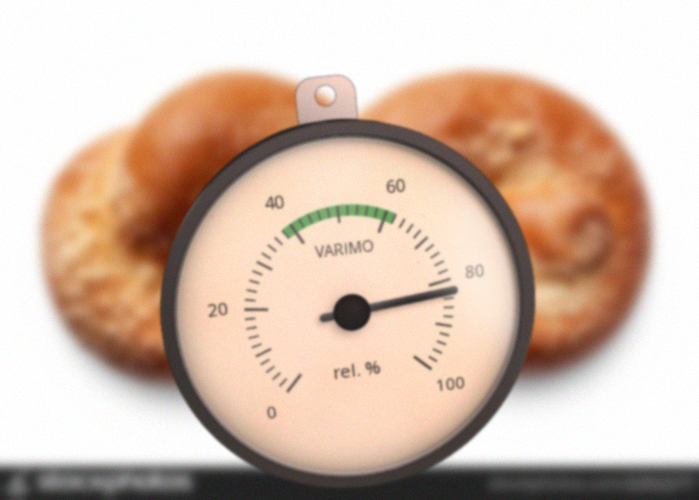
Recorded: 82
